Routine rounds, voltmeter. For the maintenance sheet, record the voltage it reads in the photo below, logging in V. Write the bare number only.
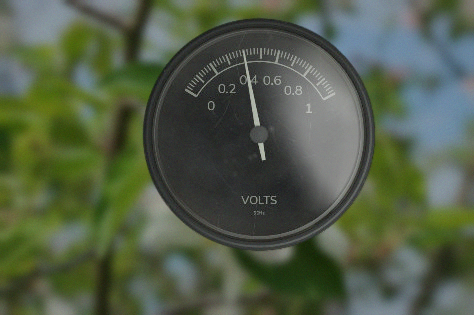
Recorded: 0.4
